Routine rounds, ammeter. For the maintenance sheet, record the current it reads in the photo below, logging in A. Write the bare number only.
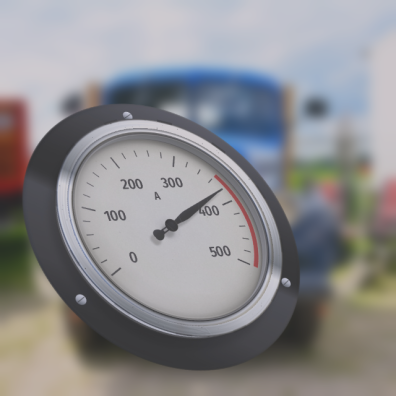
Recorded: 380
